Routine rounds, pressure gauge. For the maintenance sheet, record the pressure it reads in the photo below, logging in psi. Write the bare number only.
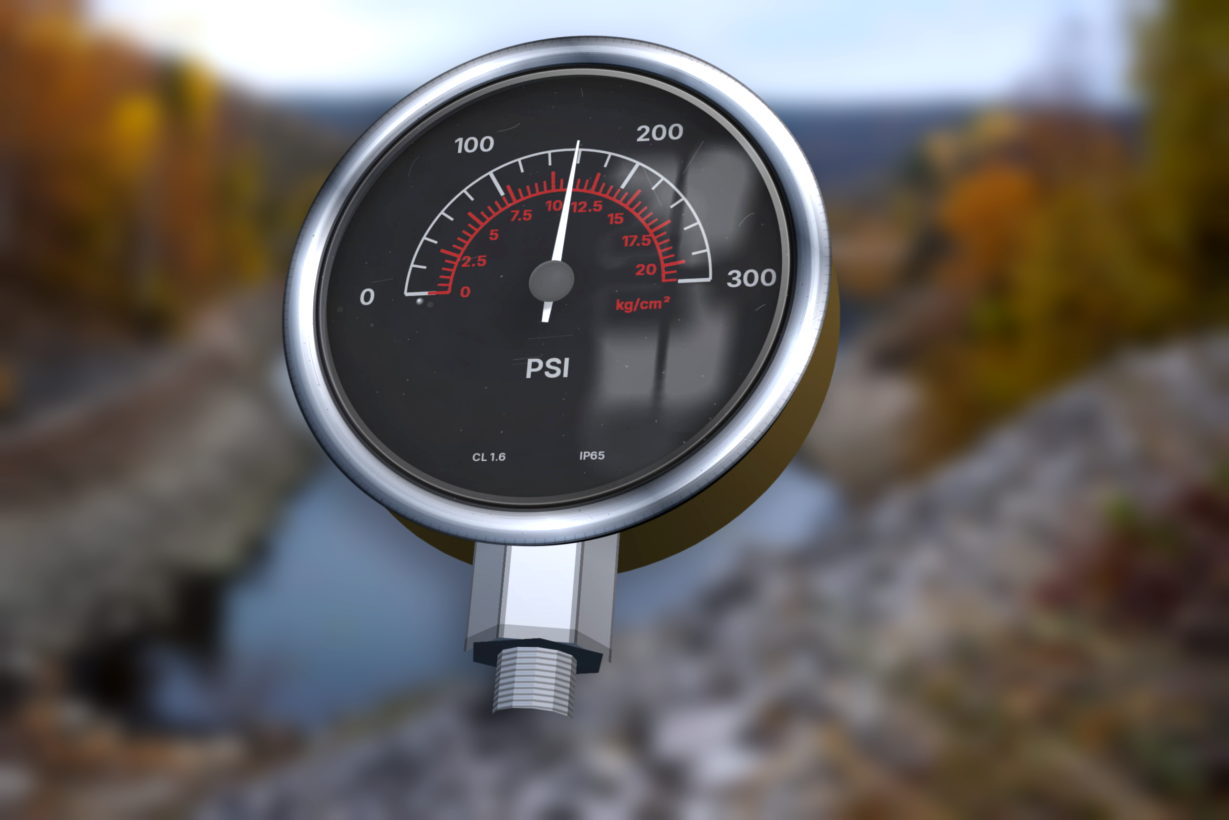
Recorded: 160
